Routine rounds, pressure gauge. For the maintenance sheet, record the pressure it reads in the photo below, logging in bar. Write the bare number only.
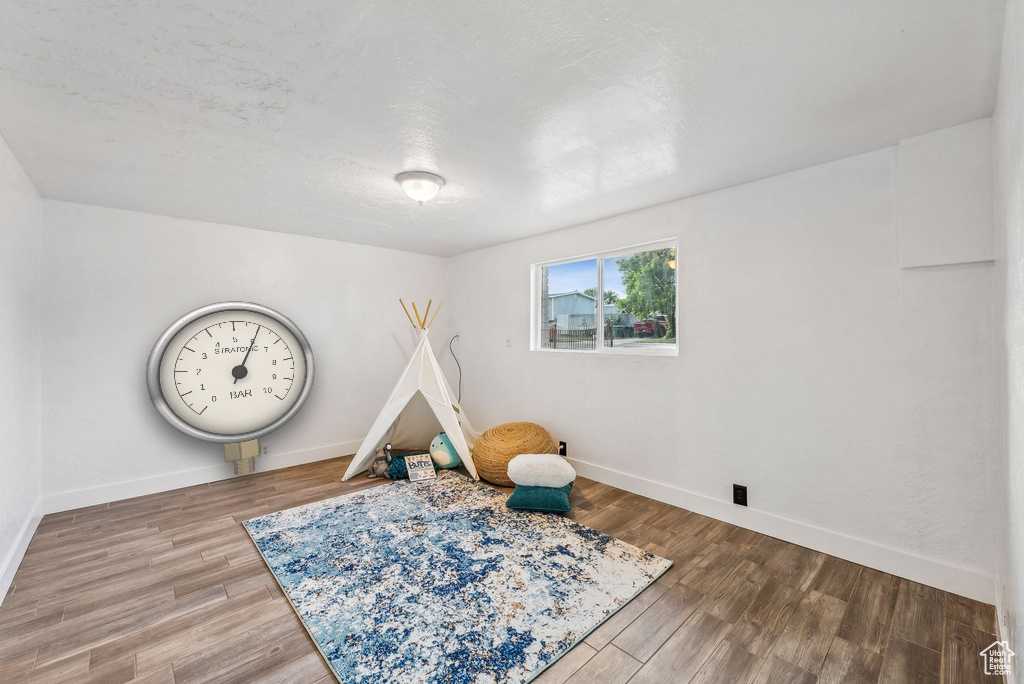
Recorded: 6
